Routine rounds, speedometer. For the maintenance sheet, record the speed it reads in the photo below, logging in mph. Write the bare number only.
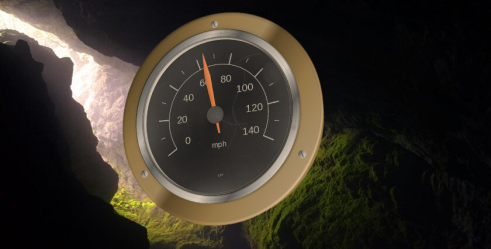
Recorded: 65
